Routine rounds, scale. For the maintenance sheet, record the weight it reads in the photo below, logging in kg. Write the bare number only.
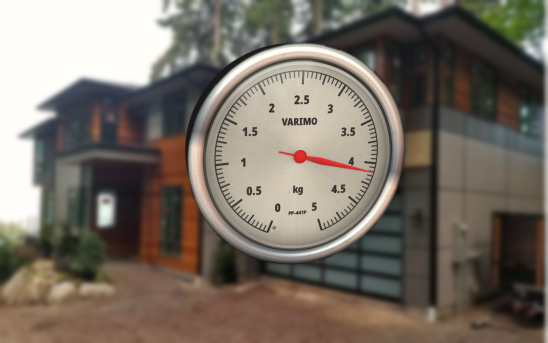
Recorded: 4.1
